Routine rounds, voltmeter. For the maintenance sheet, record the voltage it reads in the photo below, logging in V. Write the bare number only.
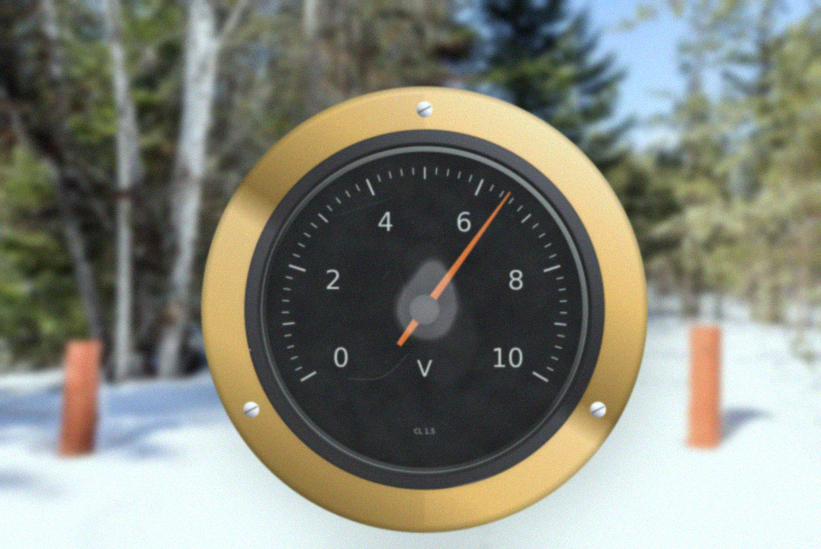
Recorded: 6.5
